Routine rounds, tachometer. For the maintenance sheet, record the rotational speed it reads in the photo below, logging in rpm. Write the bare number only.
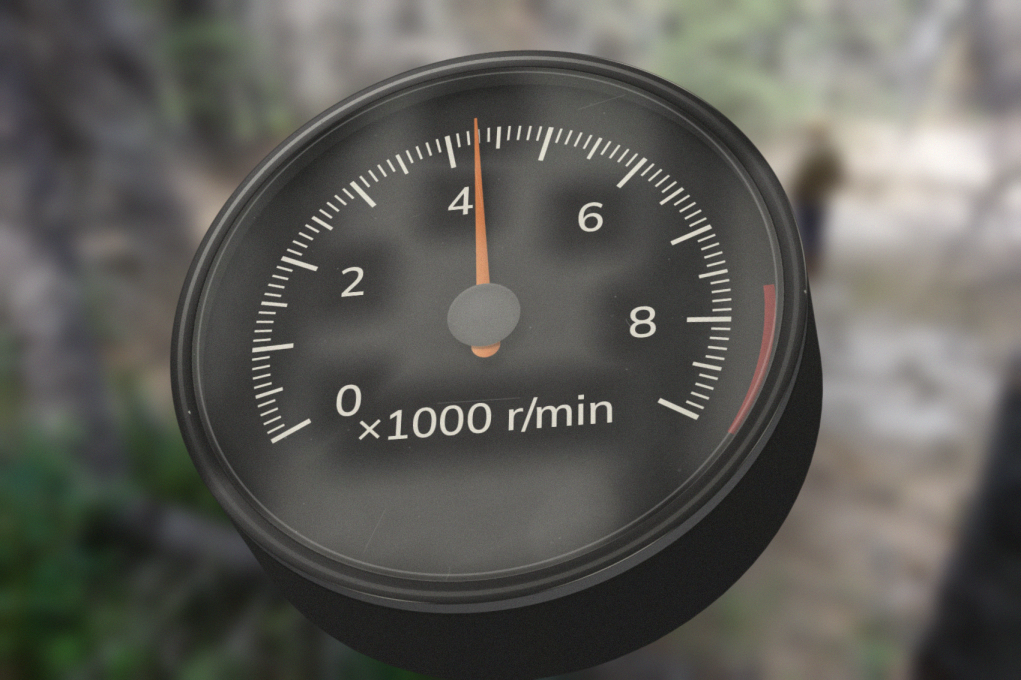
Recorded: 4300
